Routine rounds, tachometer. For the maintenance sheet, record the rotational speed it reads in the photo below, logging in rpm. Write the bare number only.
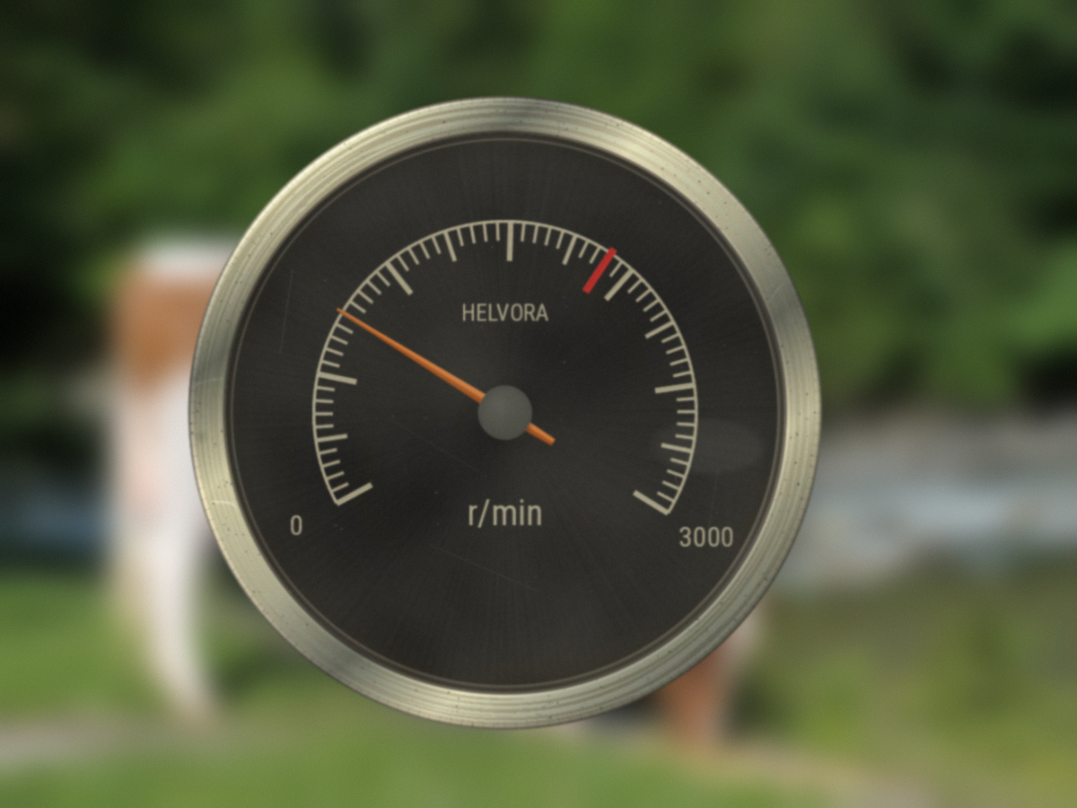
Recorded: 750
